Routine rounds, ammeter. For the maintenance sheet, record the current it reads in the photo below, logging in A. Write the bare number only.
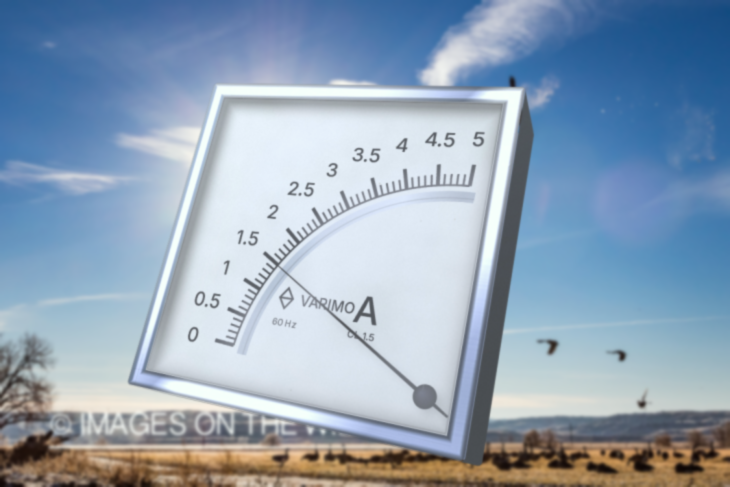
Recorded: 1.5
